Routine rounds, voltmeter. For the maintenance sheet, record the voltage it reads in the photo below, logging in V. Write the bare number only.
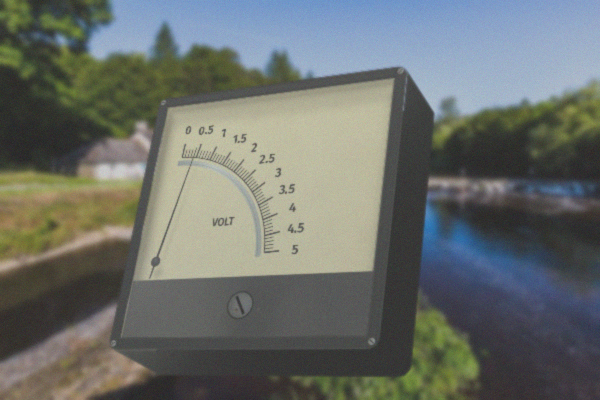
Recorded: 0.5
